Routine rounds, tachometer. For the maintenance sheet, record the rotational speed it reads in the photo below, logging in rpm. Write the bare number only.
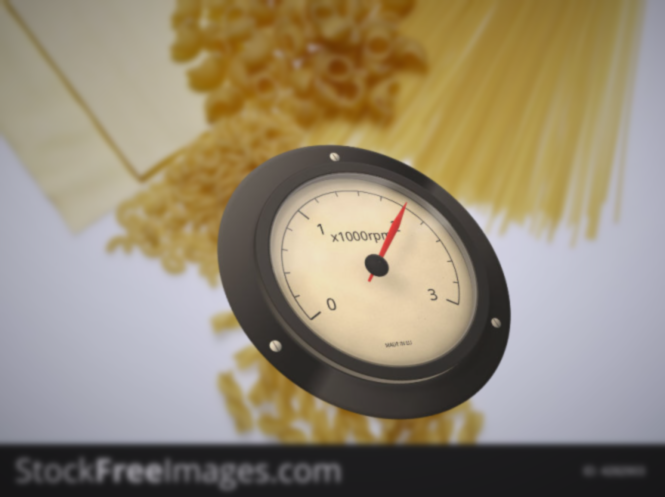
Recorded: 2000
